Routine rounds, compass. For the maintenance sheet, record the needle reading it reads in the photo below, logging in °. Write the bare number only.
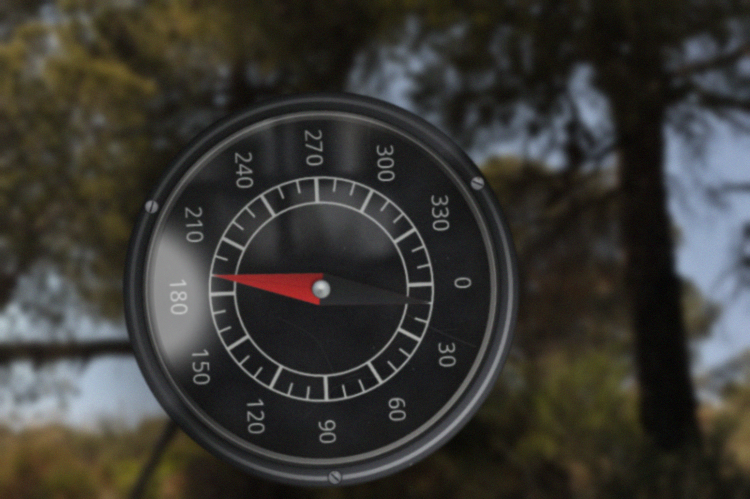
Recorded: 190
